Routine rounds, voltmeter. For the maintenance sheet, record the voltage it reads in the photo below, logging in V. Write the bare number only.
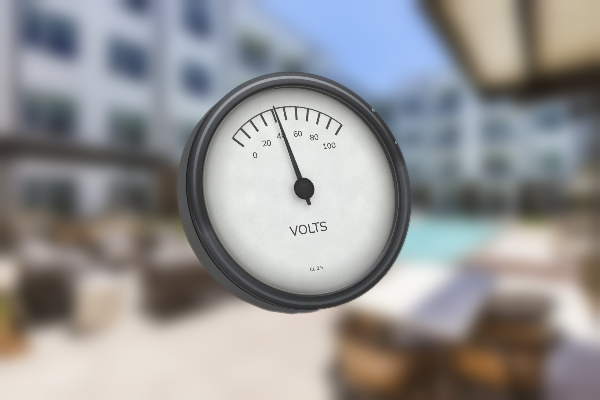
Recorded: 40
